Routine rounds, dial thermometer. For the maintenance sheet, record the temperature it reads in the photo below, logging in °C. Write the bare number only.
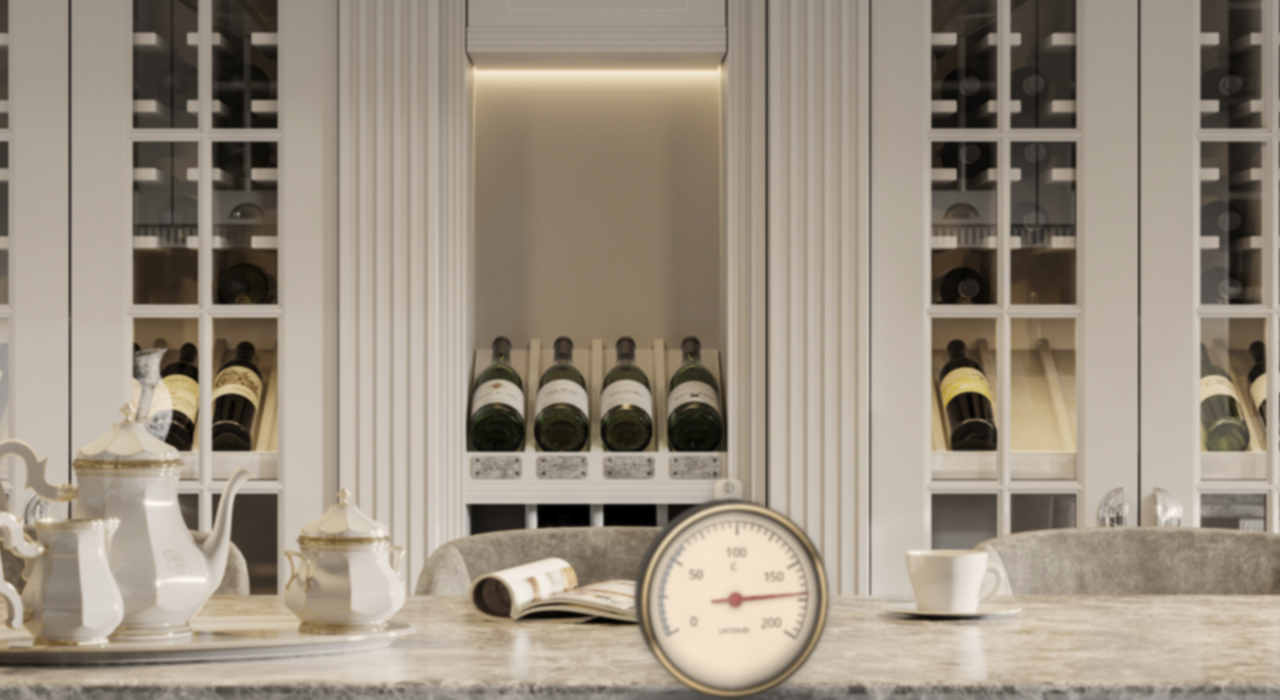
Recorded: 170
